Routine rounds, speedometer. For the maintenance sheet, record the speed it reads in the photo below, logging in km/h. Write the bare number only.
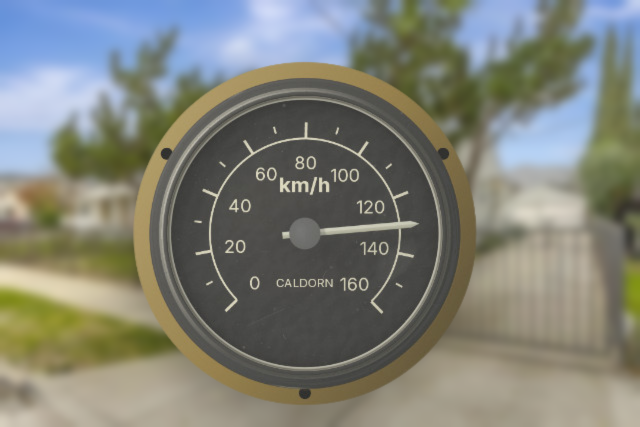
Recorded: 130
